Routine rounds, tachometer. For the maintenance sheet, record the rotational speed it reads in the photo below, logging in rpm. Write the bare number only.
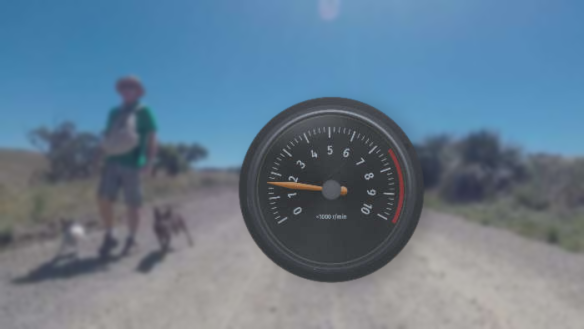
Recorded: 1600
